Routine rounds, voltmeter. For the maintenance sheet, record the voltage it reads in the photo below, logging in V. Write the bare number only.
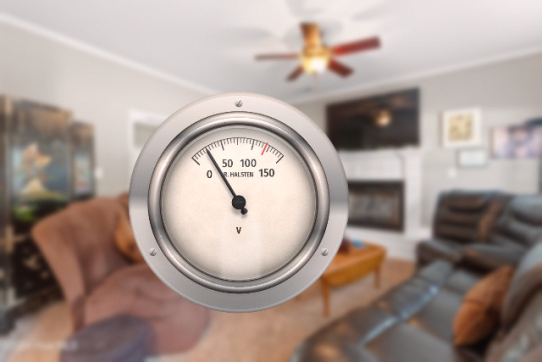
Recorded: 25
